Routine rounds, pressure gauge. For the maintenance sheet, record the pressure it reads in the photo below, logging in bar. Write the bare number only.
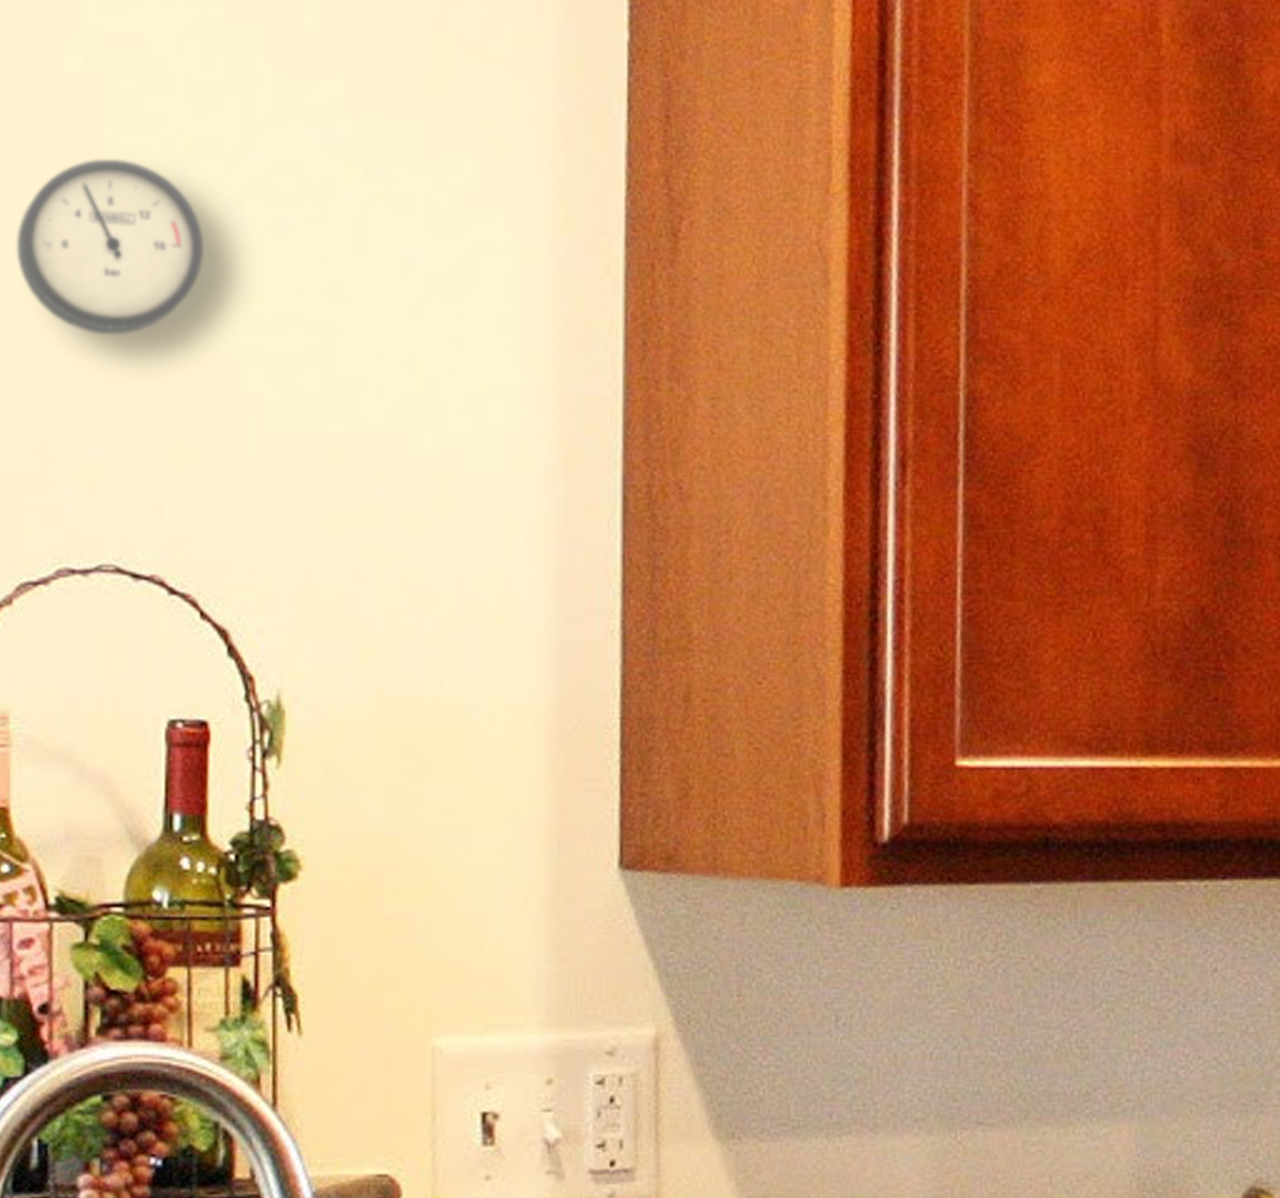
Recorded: 6
